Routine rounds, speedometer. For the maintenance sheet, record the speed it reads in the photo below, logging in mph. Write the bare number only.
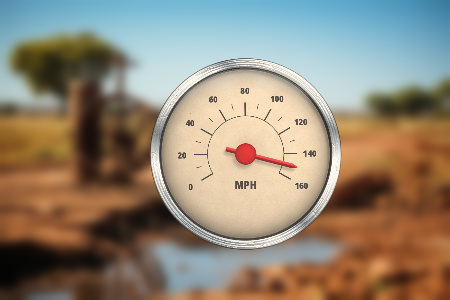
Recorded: 150
